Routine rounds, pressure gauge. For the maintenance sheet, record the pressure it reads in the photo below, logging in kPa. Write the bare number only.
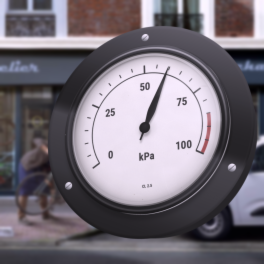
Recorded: 60
